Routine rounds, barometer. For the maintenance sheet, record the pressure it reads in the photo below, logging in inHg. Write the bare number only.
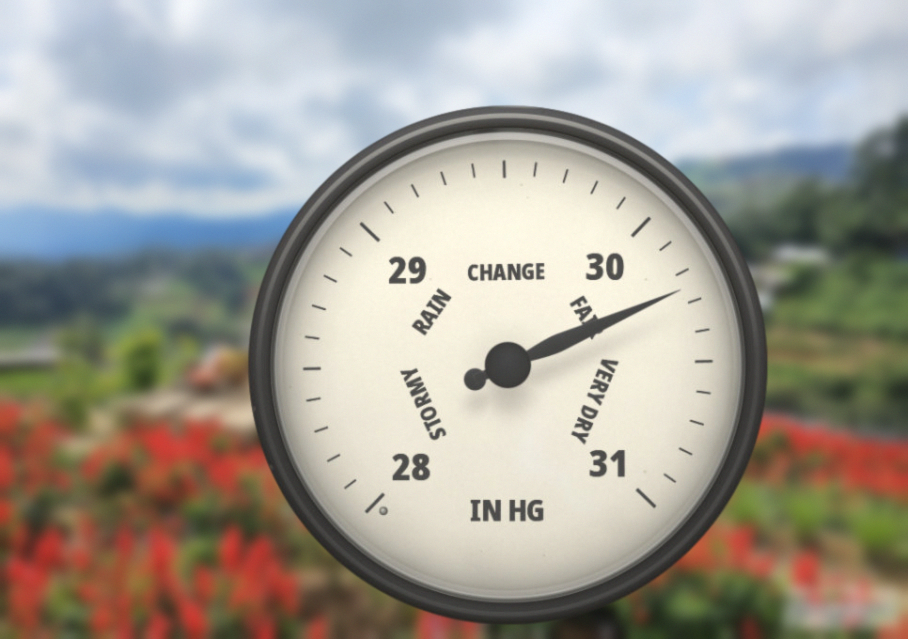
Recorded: 30.25
